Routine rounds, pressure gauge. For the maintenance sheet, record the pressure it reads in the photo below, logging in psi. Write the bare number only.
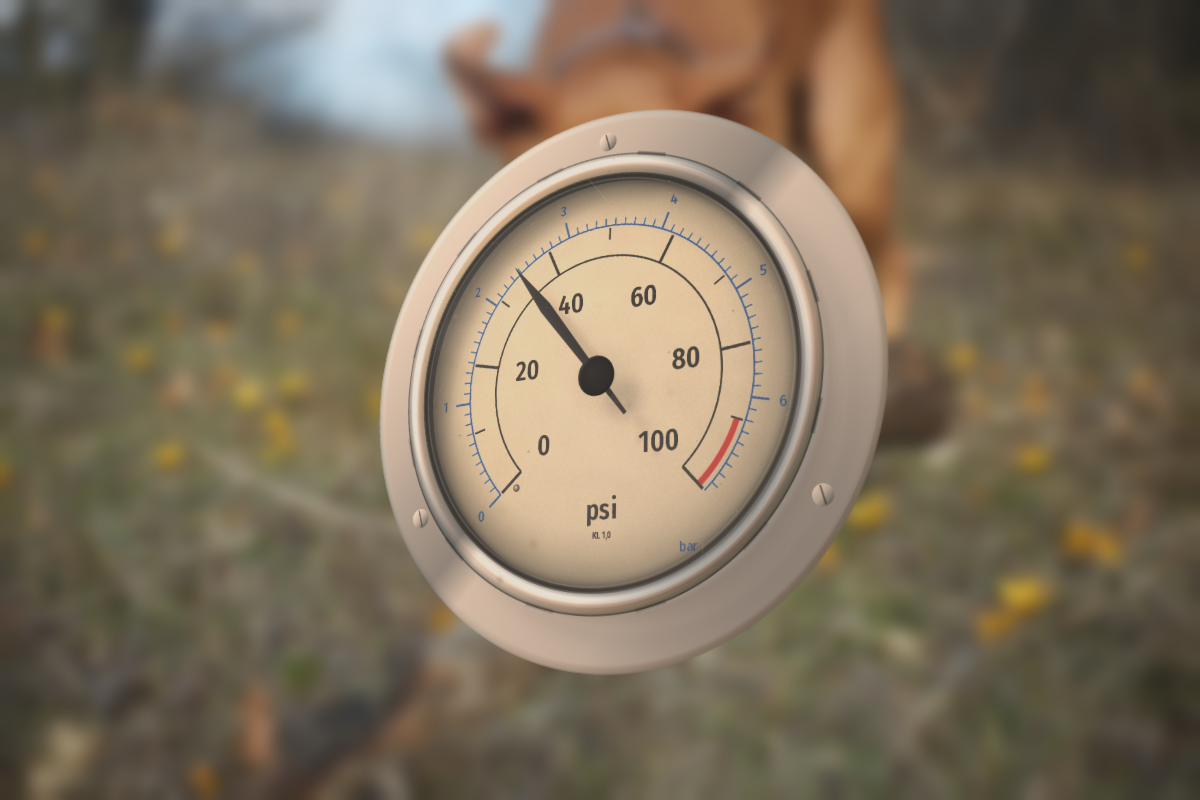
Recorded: 35
